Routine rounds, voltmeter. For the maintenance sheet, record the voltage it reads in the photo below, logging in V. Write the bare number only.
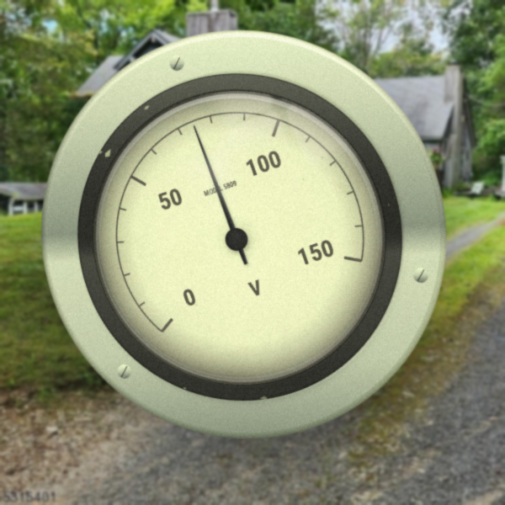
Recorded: 75
